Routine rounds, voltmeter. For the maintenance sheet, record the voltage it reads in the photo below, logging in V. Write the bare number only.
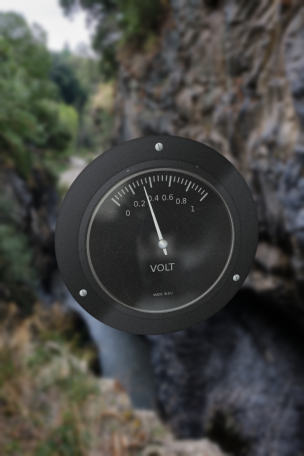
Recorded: 0.32
